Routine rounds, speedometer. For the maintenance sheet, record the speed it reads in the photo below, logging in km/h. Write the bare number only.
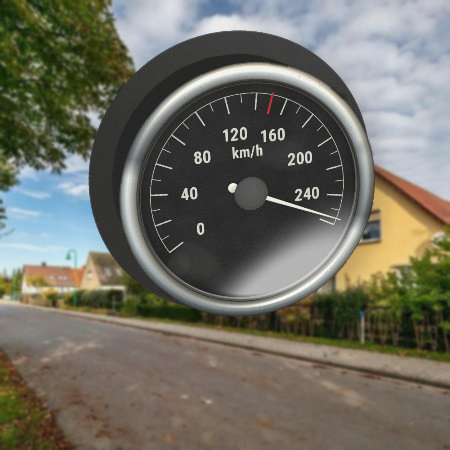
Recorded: 255
